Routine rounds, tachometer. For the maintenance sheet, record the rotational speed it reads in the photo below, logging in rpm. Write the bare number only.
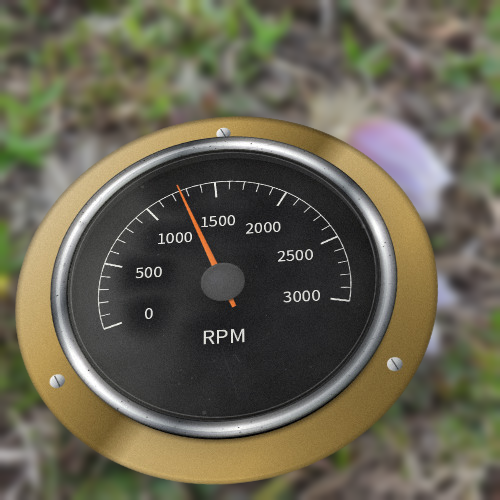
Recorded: 1250
